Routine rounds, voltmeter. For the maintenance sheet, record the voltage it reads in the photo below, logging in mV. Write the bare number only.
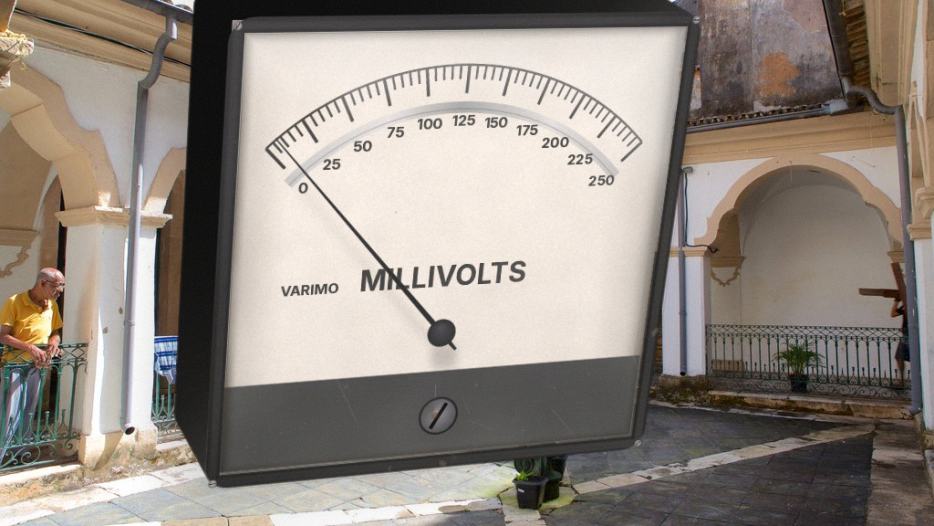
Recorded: 7.5
